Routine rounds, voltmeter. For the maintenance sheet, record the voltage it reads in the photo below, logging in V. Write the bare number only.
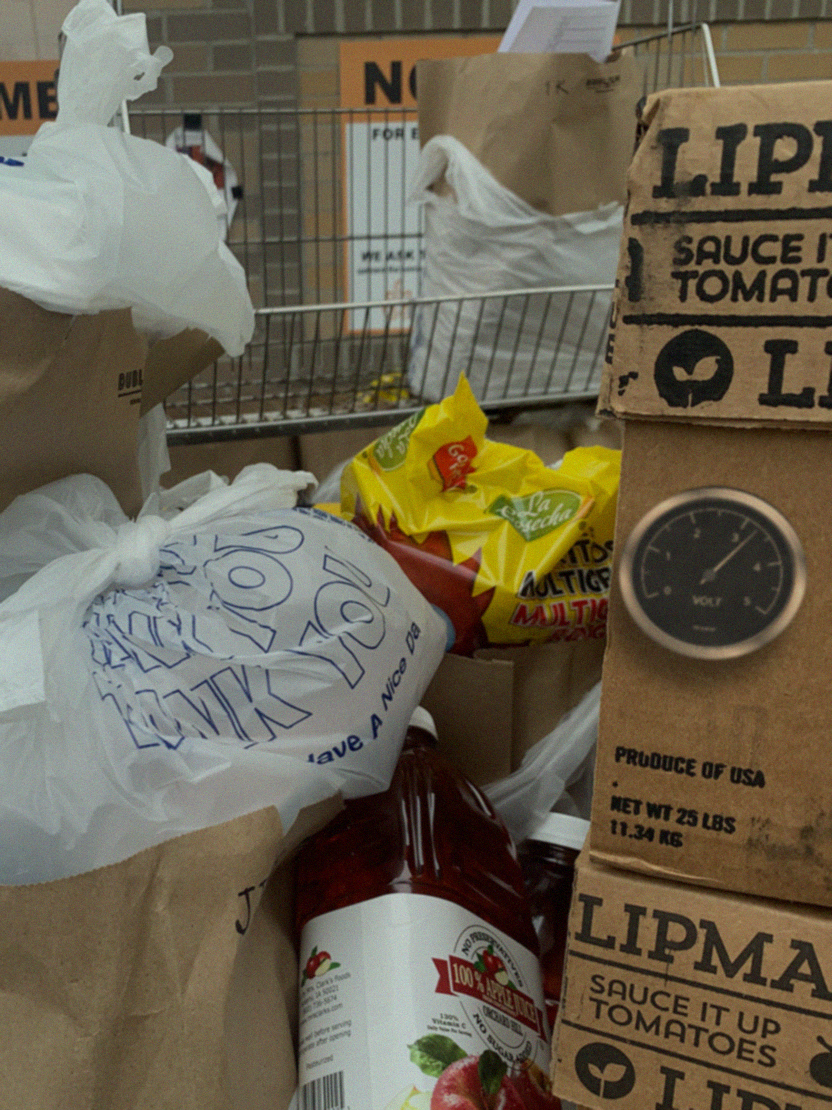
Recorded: 3.25
